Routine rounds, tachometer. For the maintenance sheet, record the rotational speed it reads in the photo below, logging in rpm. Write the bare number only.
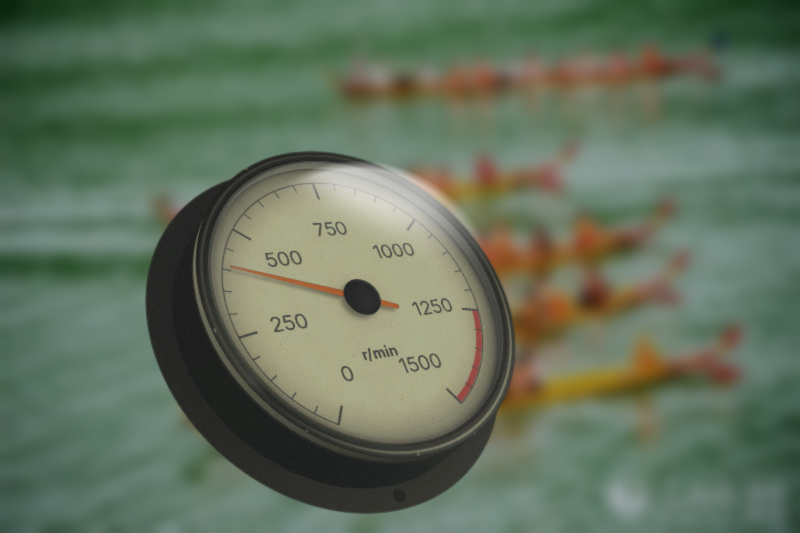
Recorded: 400
